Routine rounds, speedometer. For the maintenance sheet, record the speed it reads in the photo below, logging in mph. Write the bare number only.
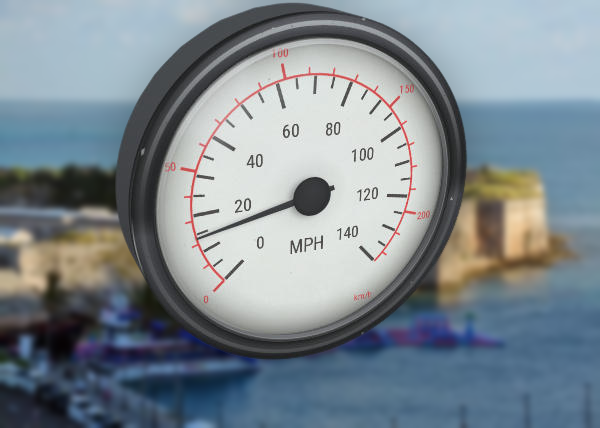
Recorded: 15
